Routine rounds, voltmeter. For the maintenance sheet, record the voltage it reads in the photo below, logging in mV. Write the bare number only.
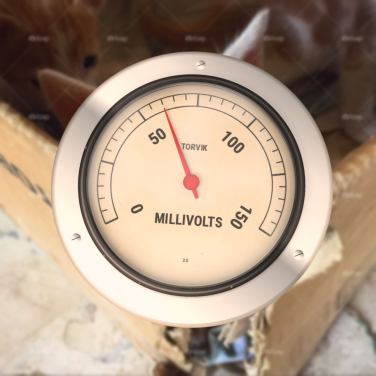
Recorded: 60
